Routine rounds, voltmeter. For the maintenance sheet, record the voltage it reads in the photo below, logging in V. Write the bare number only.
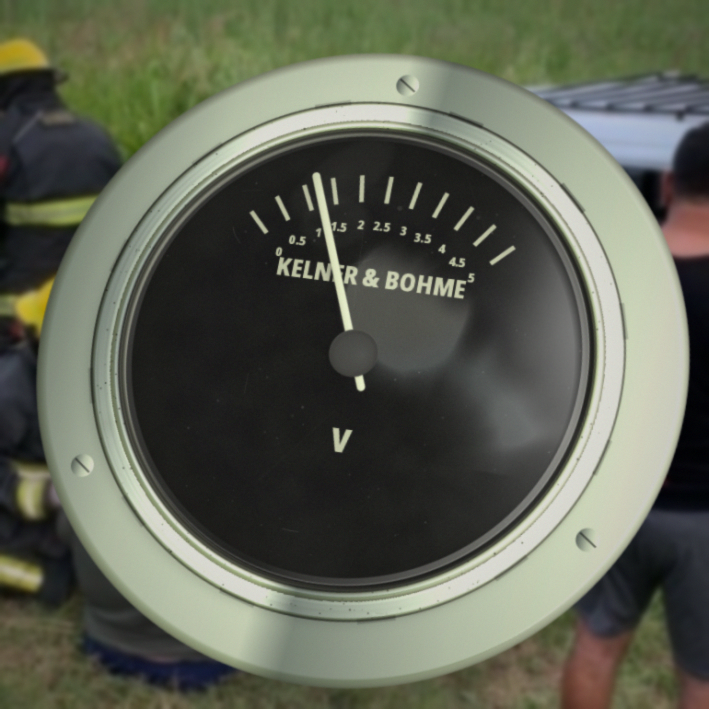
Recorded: 1.25
